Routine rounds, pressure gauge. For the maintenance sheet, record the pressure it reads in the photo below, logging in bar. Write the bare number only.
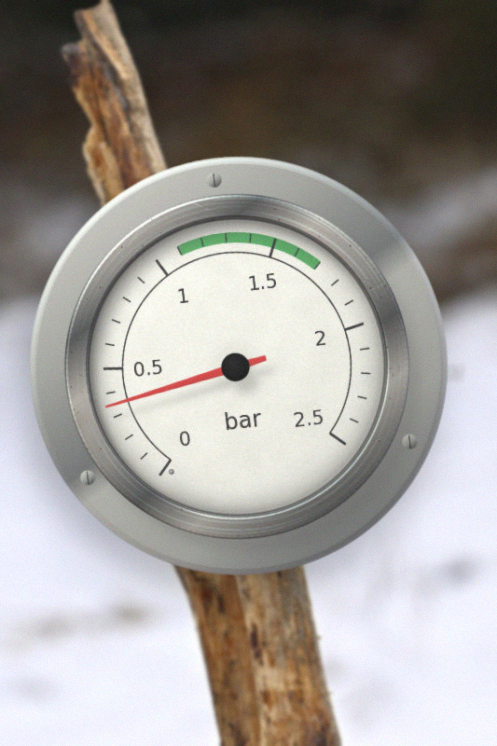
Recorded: 0.35
